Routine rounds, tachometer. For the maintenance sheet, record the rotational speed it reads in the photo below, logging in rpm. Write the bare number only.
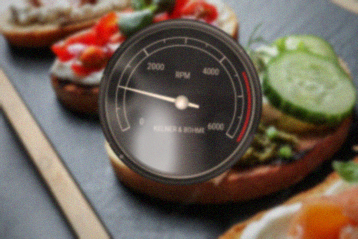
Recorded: 1000
